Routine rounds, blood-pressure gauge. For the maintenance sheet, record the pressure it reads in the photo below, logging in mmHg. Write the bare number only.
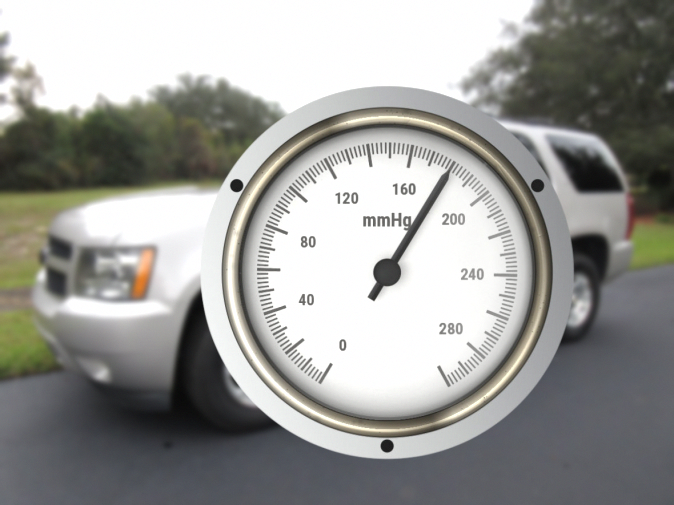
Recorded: 180
